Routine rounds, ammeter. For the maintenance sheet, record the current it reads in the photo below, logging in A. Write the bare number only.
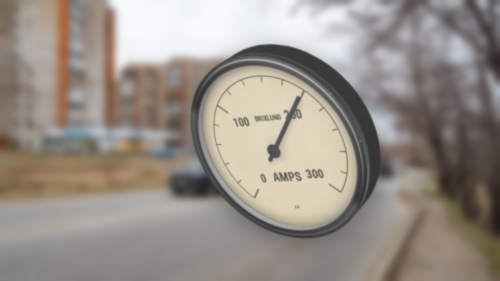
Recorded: 200
